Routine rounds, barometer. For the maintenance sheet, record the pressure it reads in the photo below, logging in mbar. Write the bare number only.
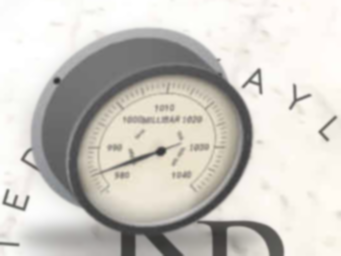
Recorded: 985
